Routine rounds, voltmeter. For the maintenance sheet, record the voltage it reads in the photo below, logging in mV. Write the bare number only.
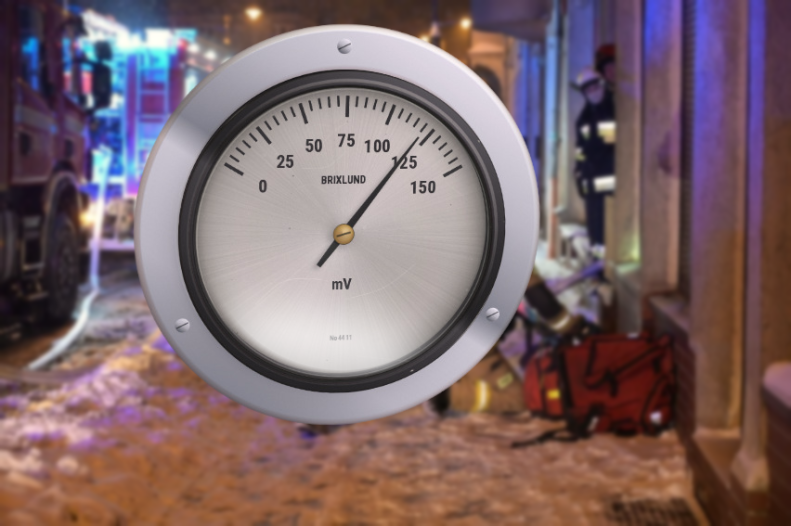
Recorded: 120
